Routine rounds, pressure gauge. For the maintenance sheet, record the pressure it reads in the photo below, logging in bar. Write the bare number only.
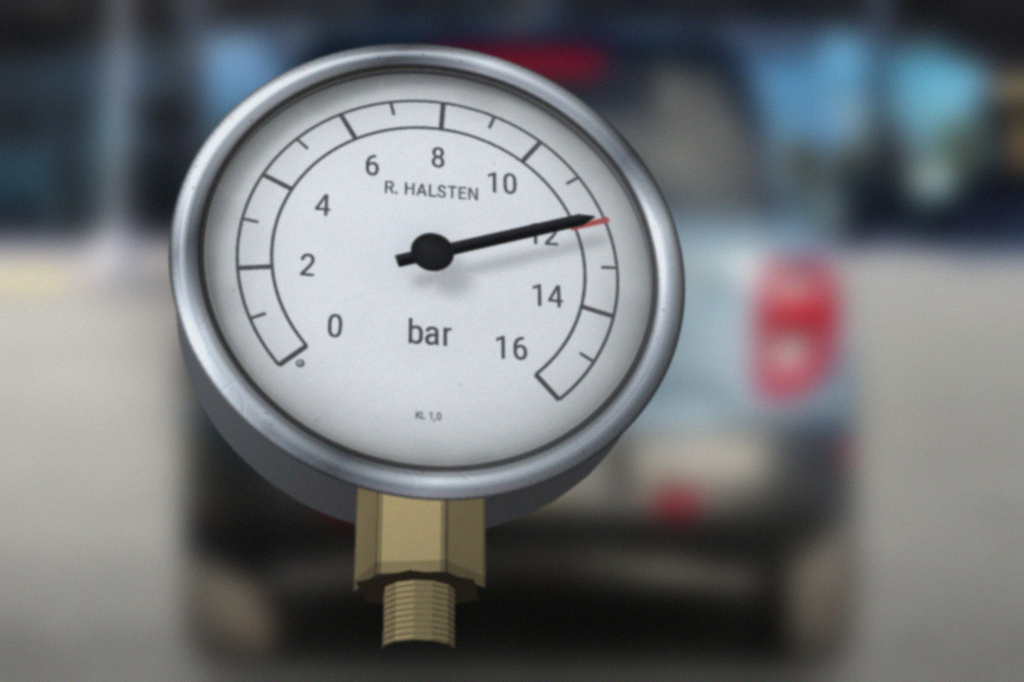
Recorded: 12
